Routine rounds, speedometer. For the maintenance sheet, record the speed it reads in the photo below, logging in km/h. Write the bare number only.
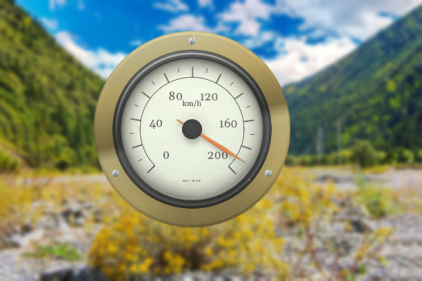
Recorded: 190
